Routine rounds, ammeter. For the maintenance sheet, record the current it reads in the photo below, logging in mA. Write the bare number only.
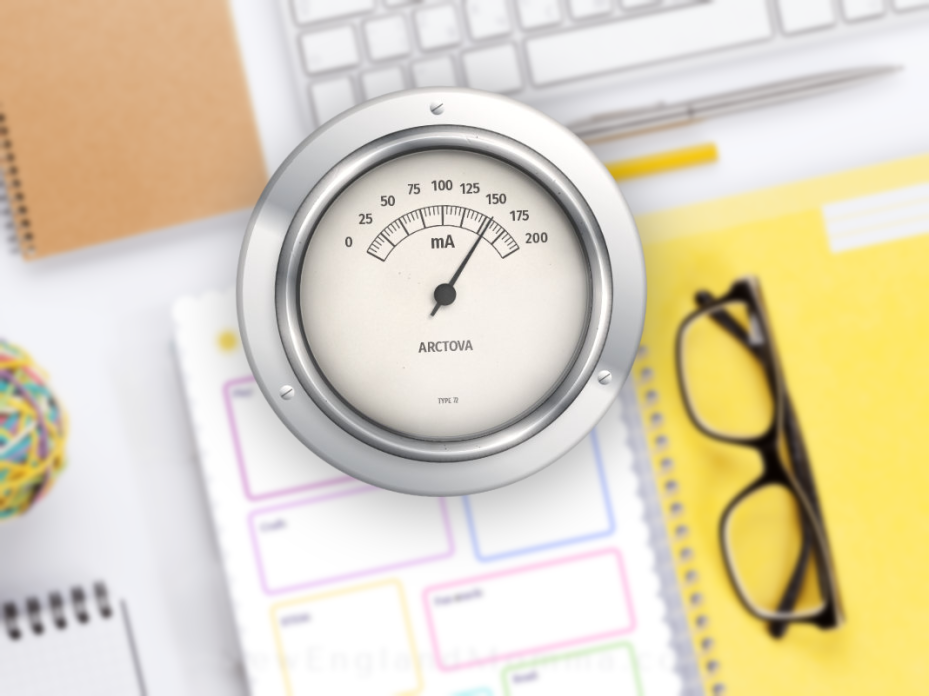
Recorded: 155
